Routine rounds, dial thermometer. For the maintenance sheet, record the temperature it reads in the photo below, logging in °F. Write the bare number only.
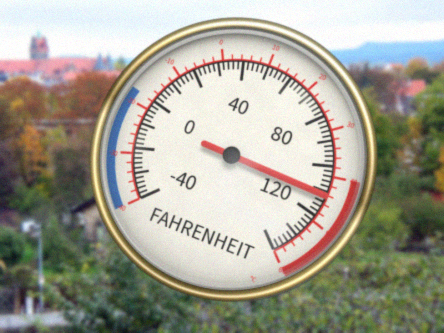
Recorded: 112
